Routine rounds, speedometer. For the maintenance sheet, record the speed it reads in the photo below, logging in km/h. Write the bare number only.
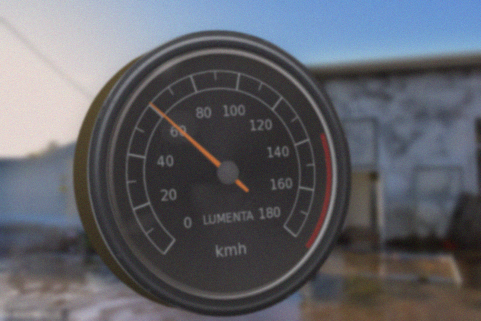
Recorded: 60
